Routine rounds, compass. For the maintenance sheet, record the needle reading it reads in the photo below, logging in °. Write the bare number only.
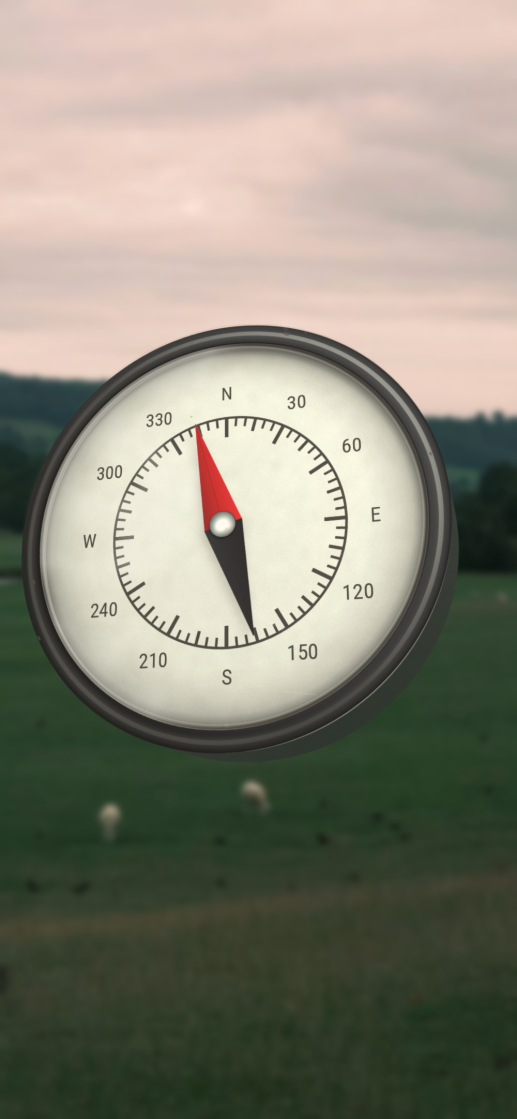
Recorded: 345
